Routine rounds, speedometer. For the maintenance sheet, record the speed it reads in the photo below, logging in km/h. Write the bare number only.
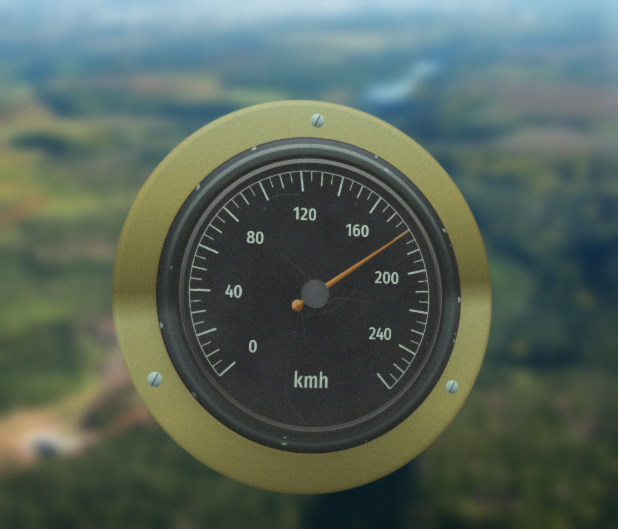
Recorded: 180
